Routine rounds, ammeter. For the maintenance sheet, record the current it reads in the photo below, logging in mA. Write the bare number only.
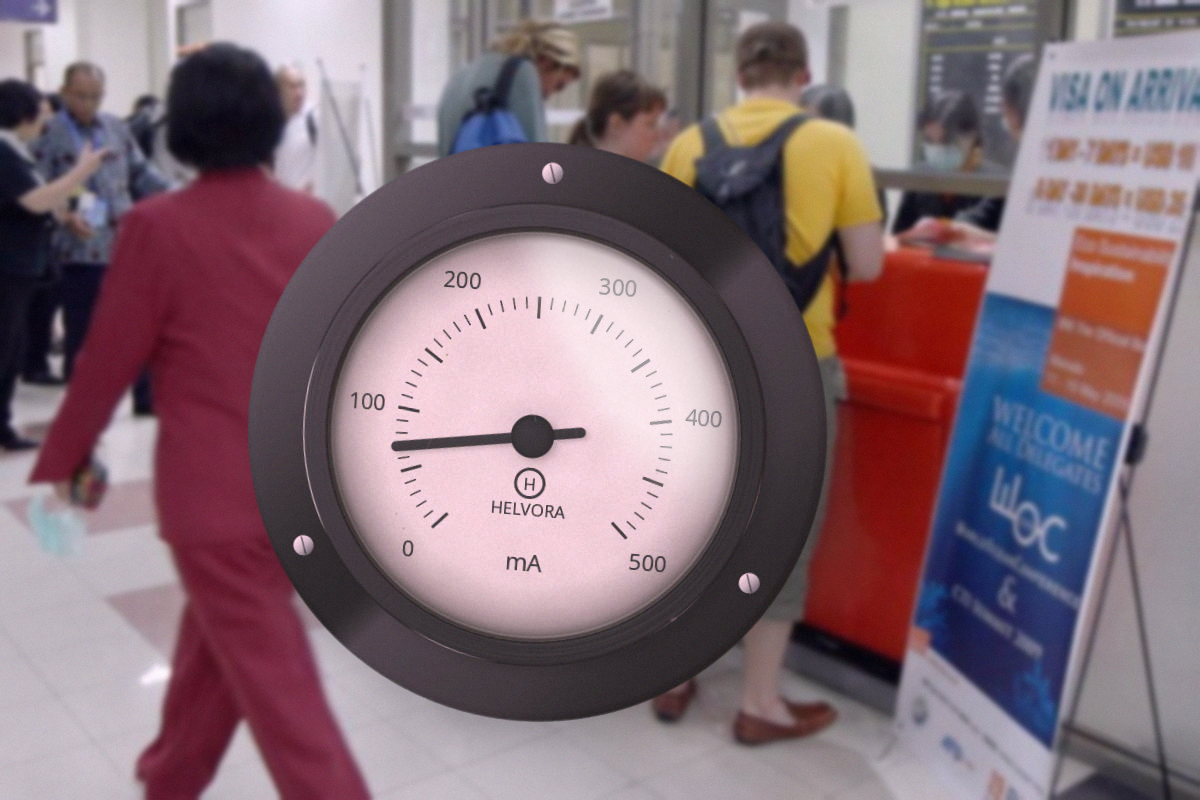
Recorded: 70
